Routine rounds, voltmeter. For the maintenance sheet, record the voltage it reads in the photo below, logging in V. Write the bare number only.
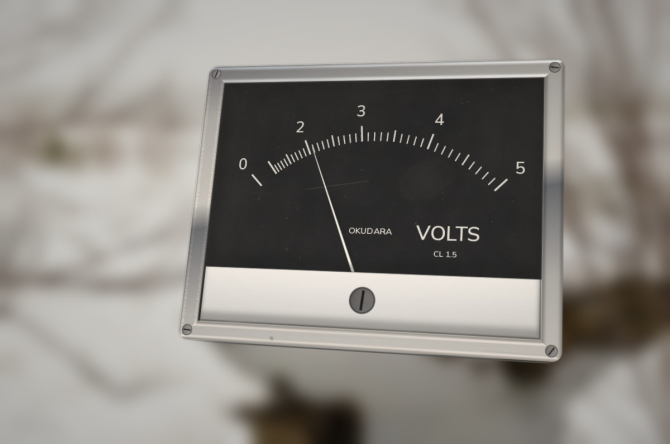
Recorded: 2.1
